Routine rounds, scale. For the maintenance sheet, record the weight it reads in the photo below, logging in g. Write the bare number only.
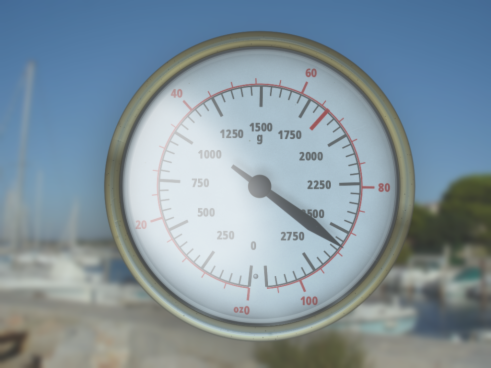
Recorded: 2575
